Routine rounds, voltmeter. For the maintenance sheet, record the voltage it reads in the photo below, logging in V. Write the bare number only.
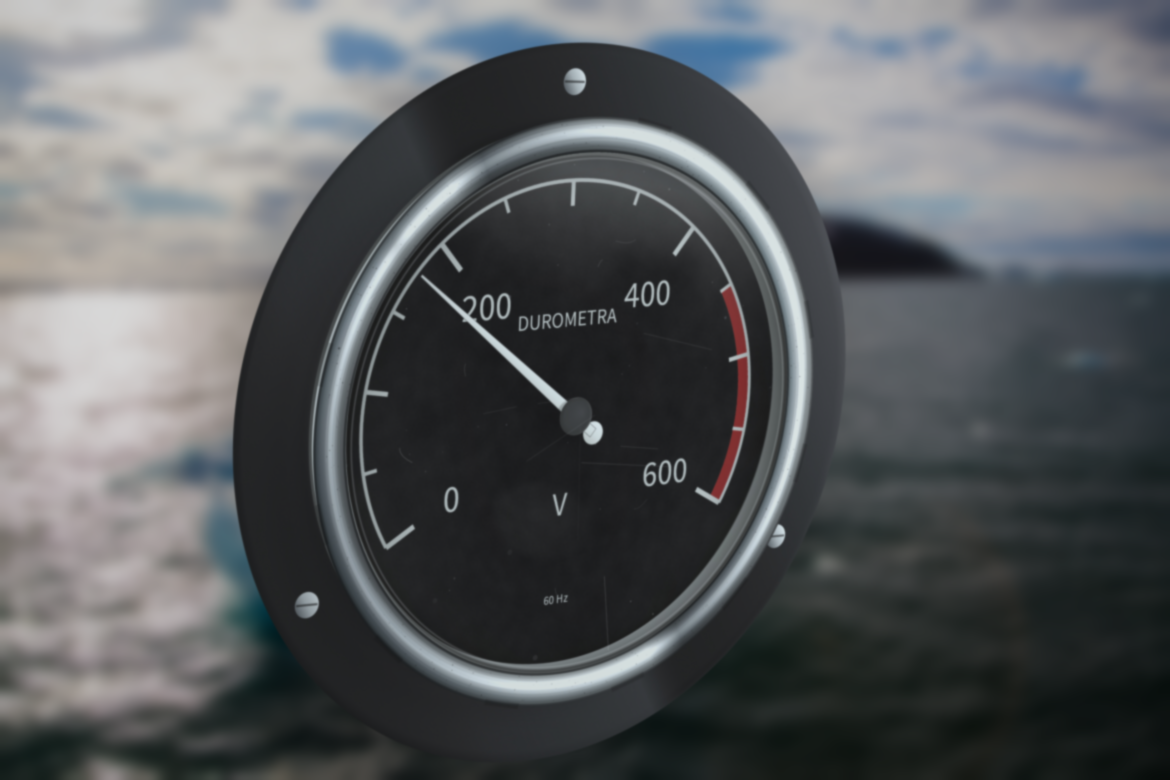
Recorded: 175
